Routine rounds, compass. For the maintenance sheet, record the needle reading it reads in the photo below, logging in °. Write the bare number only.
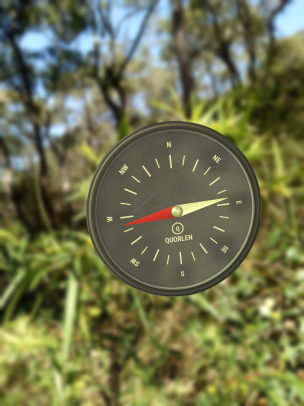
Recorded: 262.5
